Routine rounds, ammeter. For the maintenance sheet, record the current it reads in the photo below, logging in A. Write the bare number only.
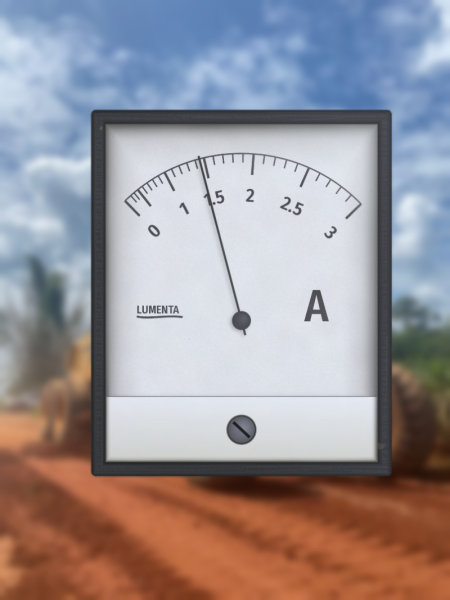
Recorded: 1.45
